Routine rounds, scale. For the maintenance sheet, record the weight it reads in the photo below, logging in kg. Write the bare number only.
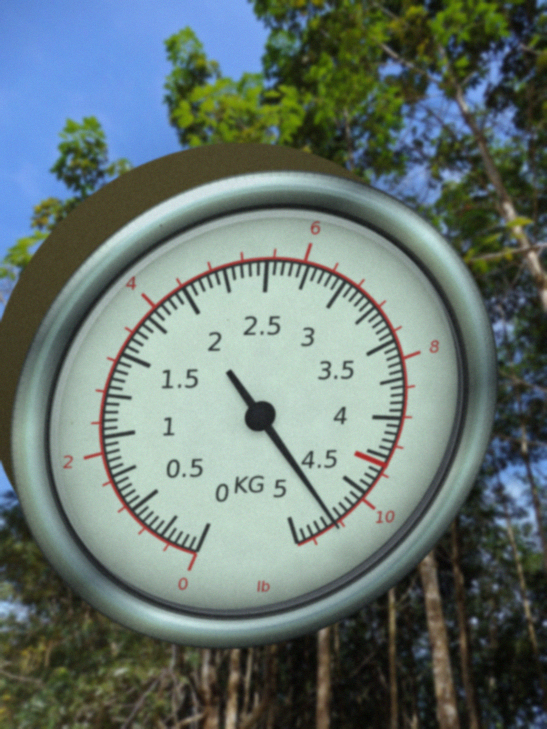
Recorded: 4.75
